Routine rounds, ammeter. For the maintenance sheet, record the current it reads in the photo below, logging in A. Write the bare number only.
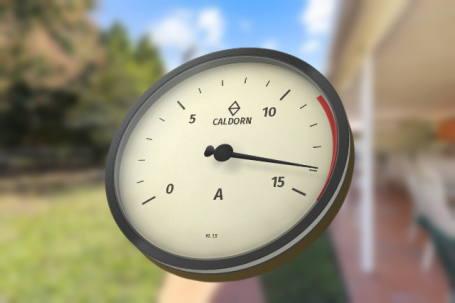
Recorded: 14
